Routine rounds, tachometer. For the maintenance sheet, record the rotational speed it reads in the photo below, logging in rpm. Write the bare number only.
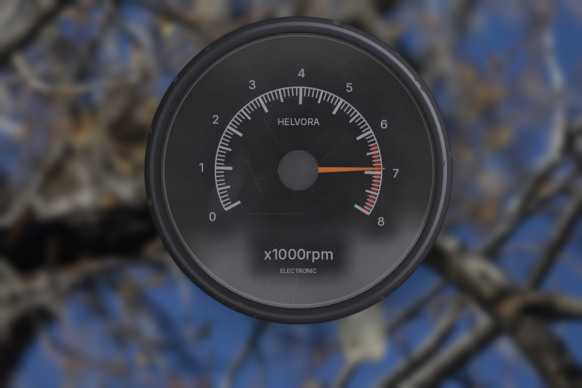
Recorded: 6900
